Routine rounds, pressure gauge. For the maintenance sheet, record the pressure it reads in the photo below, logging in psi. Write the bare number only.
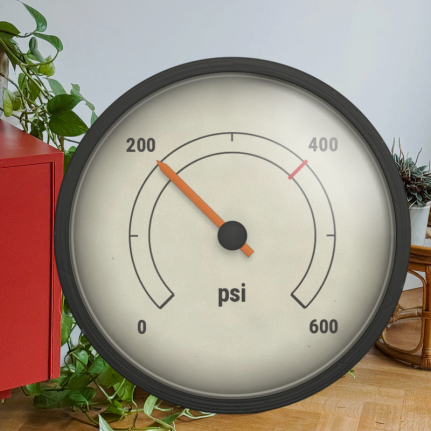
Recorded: 200
